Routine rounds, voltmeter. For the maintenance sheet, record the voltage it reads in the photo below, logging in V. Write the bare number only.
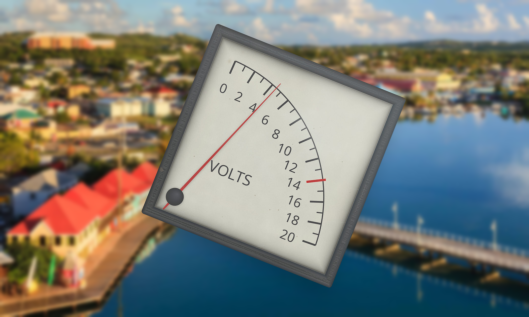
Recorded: 4.5
